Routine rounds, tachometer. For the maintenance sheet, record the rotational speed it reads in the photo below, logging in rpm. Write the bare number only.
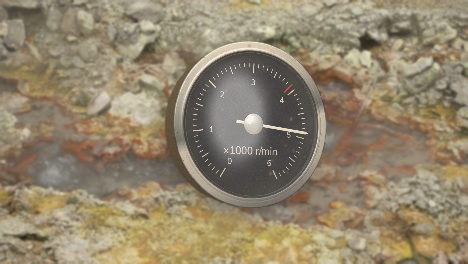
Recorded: 4900
